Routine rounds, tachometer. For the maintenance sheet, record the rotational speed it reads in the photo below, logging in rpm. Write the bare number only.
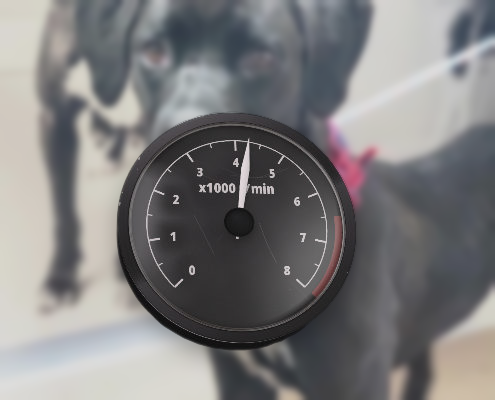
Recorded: 4250
